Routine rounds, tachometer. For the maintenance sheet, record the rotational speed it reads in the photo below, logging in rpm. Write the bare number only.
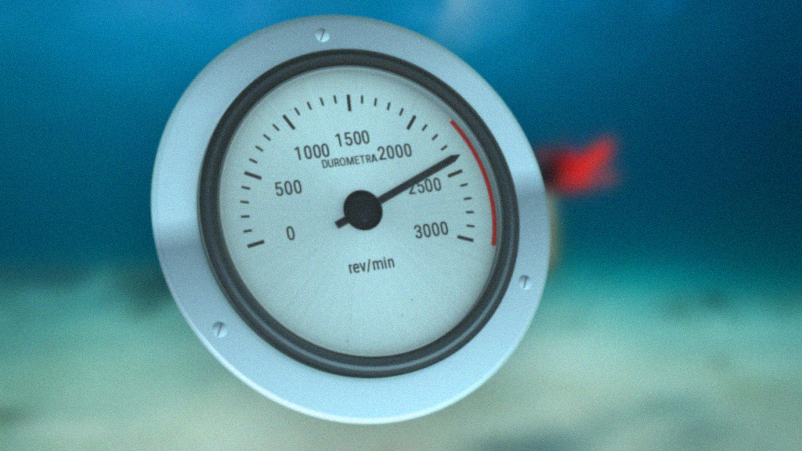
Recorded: 2400
